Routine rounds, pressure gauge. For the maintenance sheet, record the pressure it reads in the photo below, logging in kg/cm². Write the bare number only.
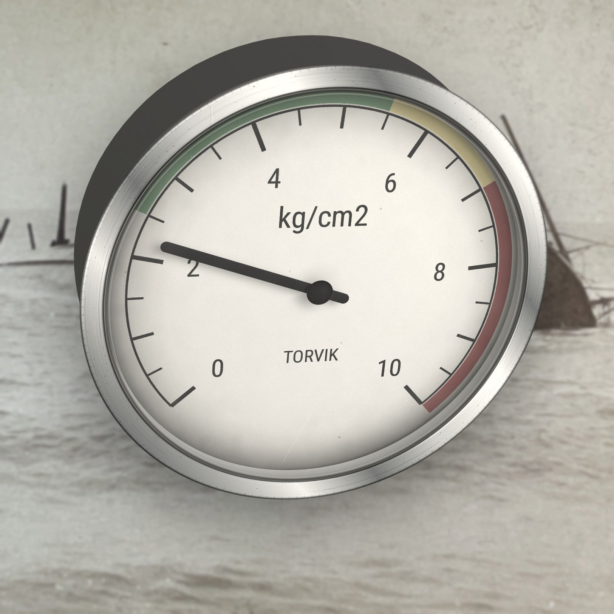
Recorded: 2.25
